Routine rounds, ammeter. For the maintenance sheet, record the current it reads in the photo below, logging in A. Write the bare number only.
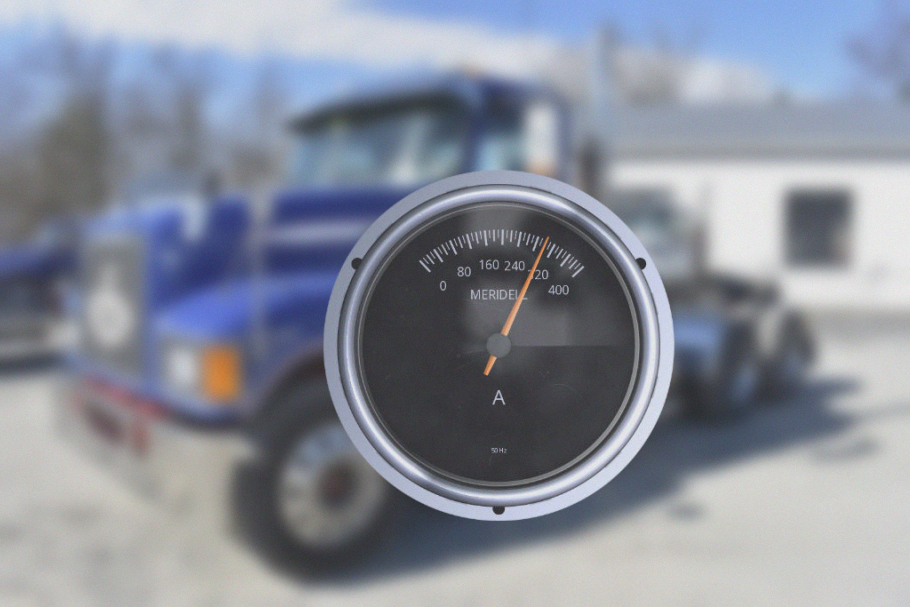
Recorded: 300
